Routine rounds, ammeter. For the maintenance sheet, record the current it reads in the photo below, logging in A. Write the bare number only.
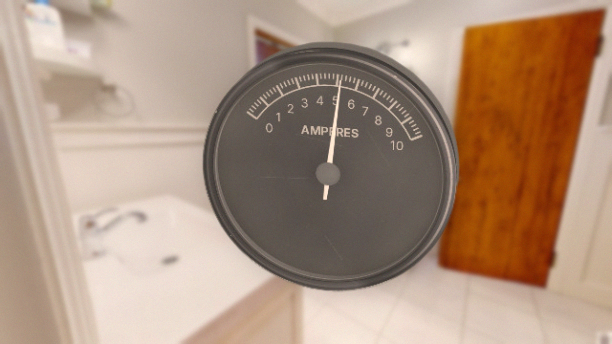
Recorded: 5.2
